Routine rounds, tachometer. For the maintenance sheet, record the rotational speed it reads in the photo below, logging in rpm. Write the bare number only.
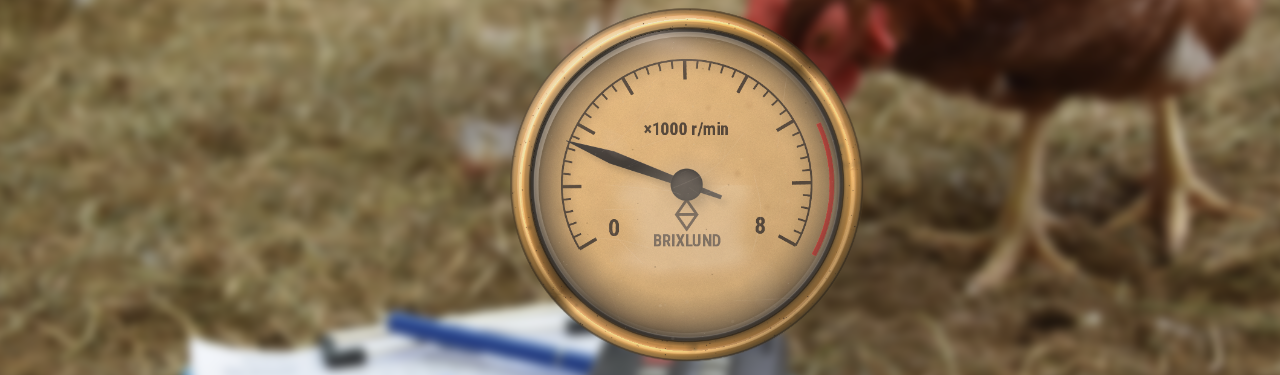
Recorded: 1700
